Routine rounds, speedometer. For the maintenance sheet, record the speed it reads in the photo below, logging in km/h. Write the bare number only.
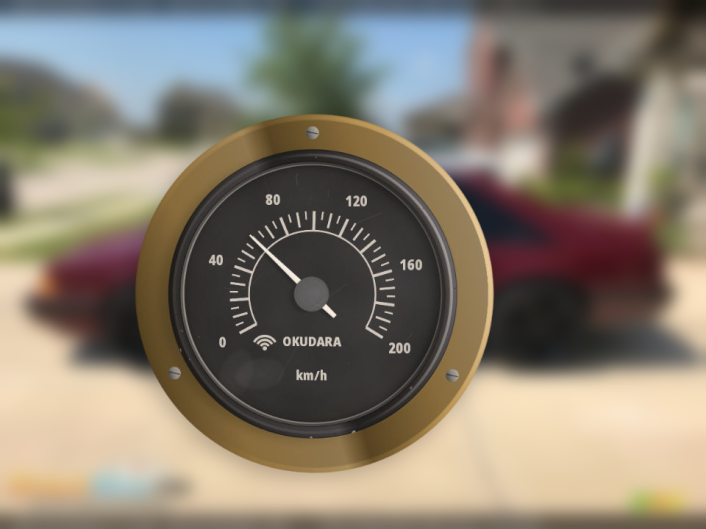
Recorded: 60
